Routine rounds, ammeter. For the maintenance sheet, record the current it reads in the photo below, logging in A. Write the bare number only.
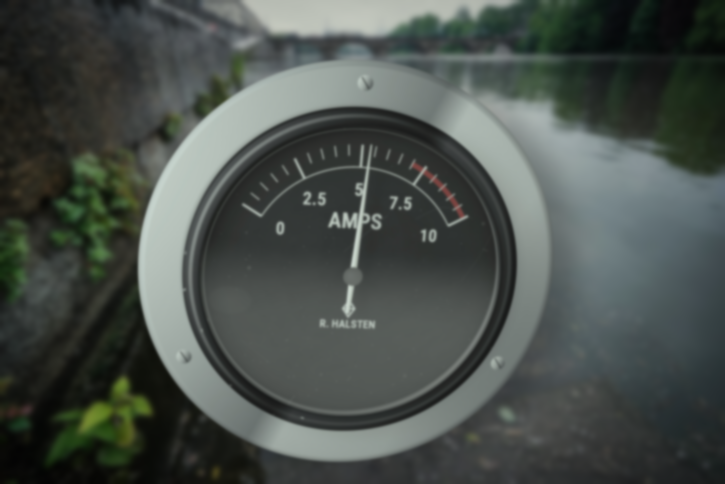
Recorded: 5.25
